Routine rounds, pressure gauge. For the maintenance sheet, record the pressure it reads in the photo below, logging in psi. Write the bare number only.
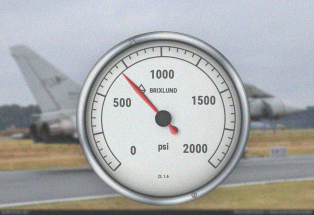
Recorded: 700
